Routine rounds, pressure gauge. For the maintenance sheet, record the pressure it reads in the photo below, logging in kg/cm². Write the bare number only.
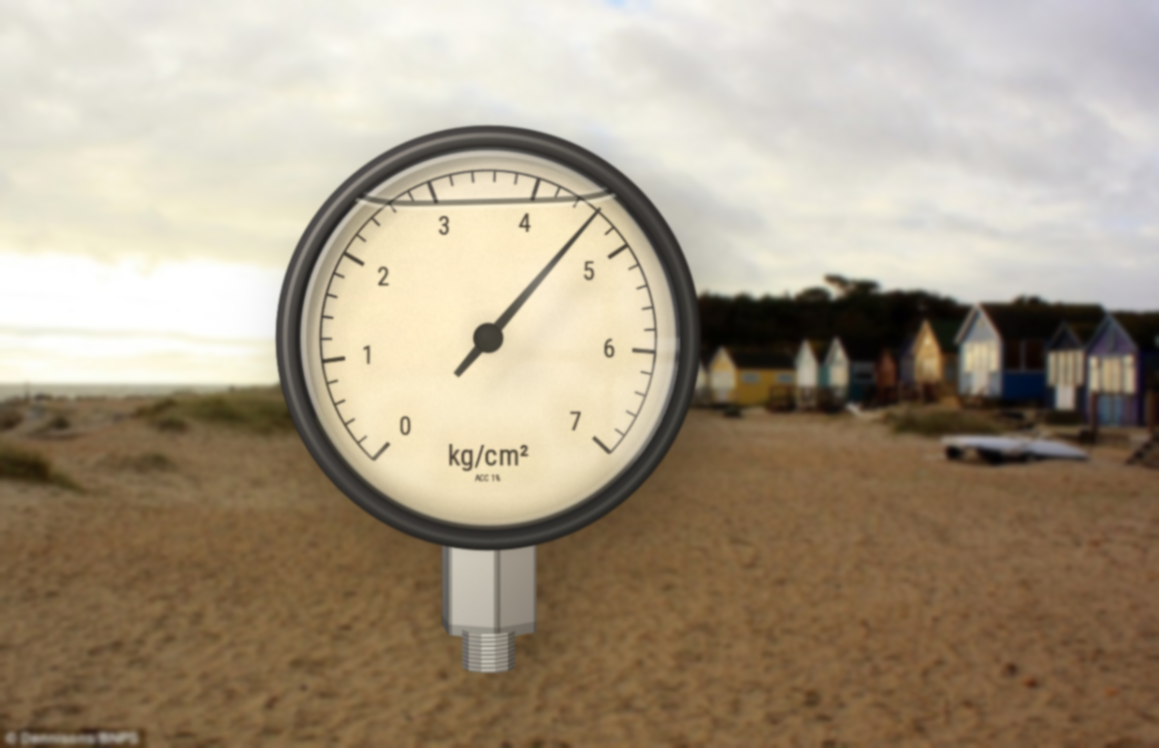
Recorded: 4.6
